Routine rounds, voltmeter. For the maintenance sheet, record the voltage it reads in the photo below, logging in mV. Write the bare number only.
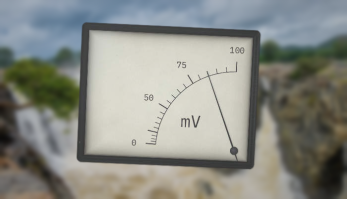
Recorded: 85
